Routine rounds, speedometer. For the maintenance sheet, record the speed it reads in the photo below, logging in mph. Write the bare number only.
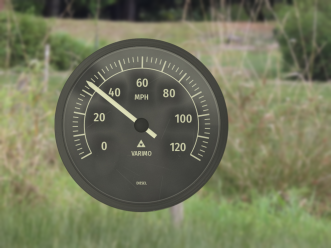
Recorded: 34
